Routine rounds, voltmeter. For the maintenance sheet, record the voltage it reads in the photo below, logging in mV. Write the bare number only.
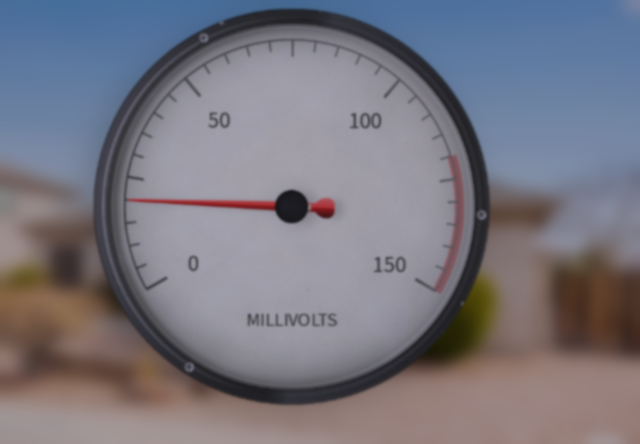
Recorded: 20
